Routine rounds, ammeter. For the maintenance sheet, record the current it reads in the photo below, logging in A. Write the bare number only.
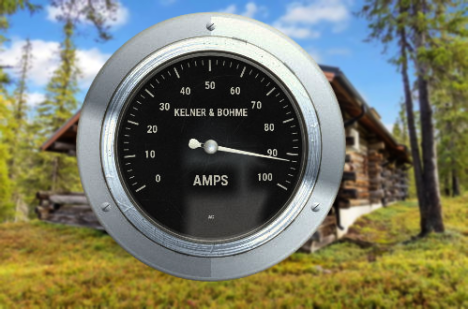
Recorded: 92
